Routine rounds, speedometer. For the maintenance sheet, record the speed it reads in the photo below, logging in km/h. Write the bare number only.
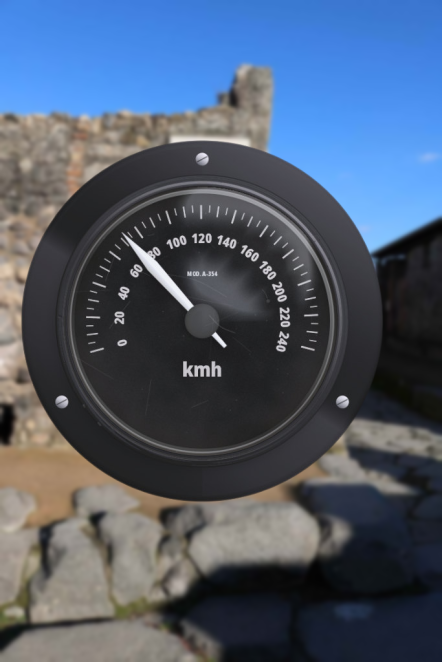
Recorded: 72.5
